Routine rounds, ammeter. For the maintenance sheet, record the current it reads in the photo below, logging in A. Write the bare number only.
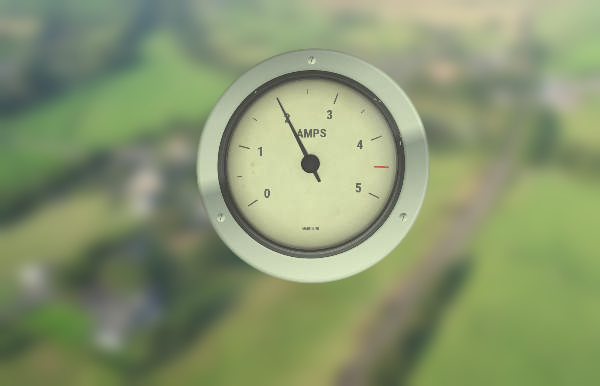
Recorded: 2
